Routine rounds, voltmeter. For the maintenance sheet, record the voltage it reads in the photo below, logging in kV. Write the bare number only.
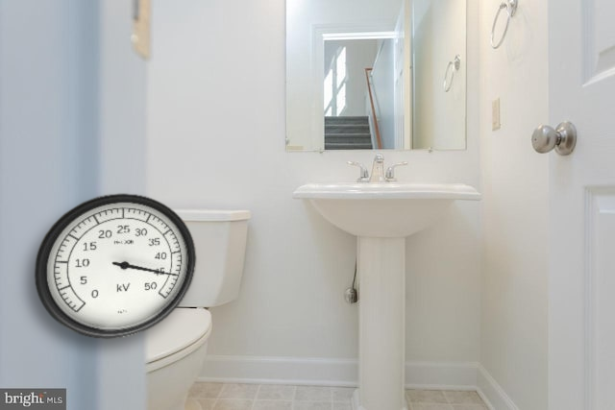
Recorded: 45
